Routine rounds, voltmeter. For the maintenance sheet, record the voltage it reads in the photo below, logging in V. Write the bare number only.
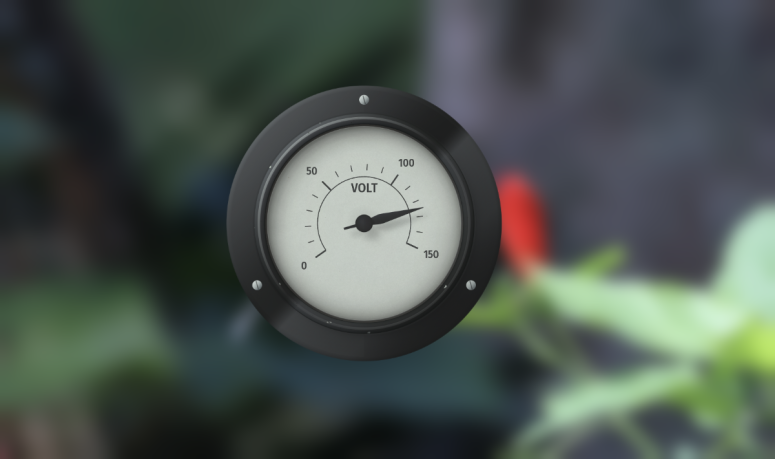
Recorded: 125
